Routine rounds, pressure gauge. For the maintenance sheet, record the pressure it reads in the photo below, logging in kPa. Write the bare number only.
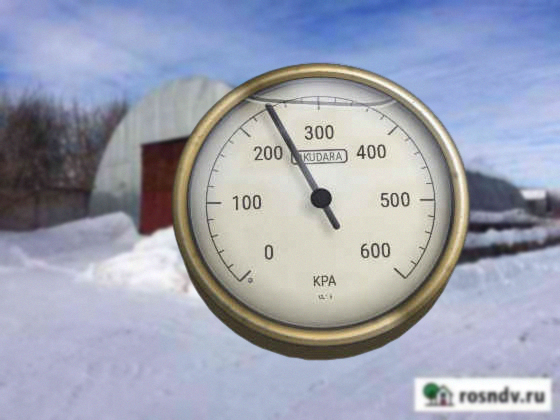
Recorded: 240
